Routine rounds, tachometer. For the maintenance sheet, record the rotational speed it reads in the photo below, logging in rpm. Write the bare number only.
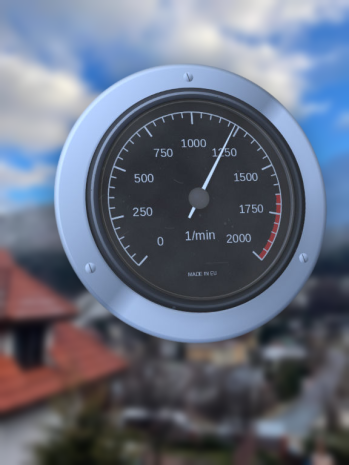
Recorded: 1225
